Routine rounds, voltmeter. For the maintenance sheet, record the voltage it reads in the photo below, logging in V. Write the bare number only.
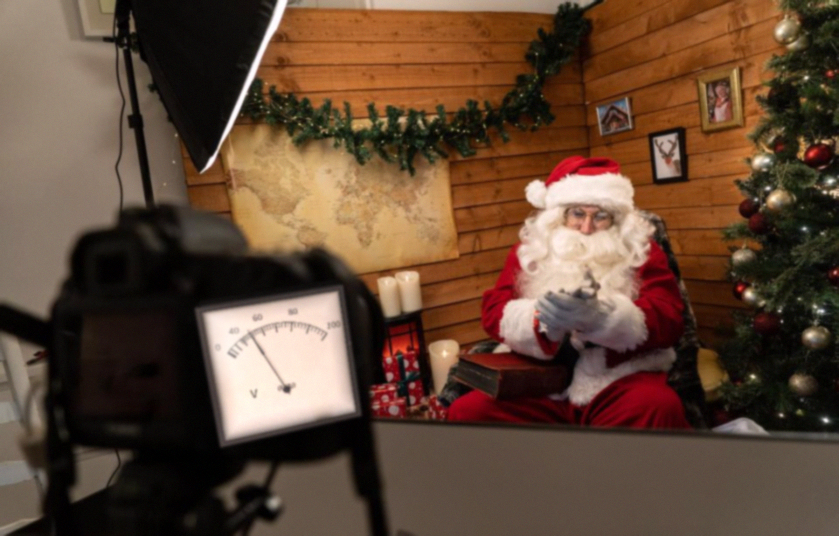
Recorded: 50
